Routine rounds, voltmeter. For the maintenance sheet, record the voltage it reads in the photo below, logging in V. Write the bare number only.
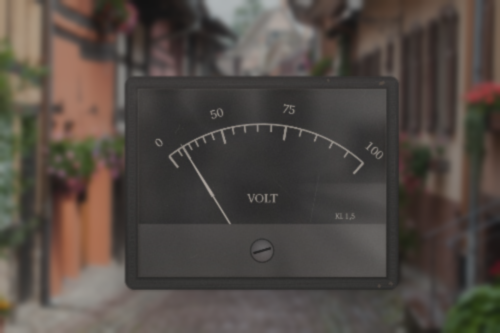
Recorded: 25
